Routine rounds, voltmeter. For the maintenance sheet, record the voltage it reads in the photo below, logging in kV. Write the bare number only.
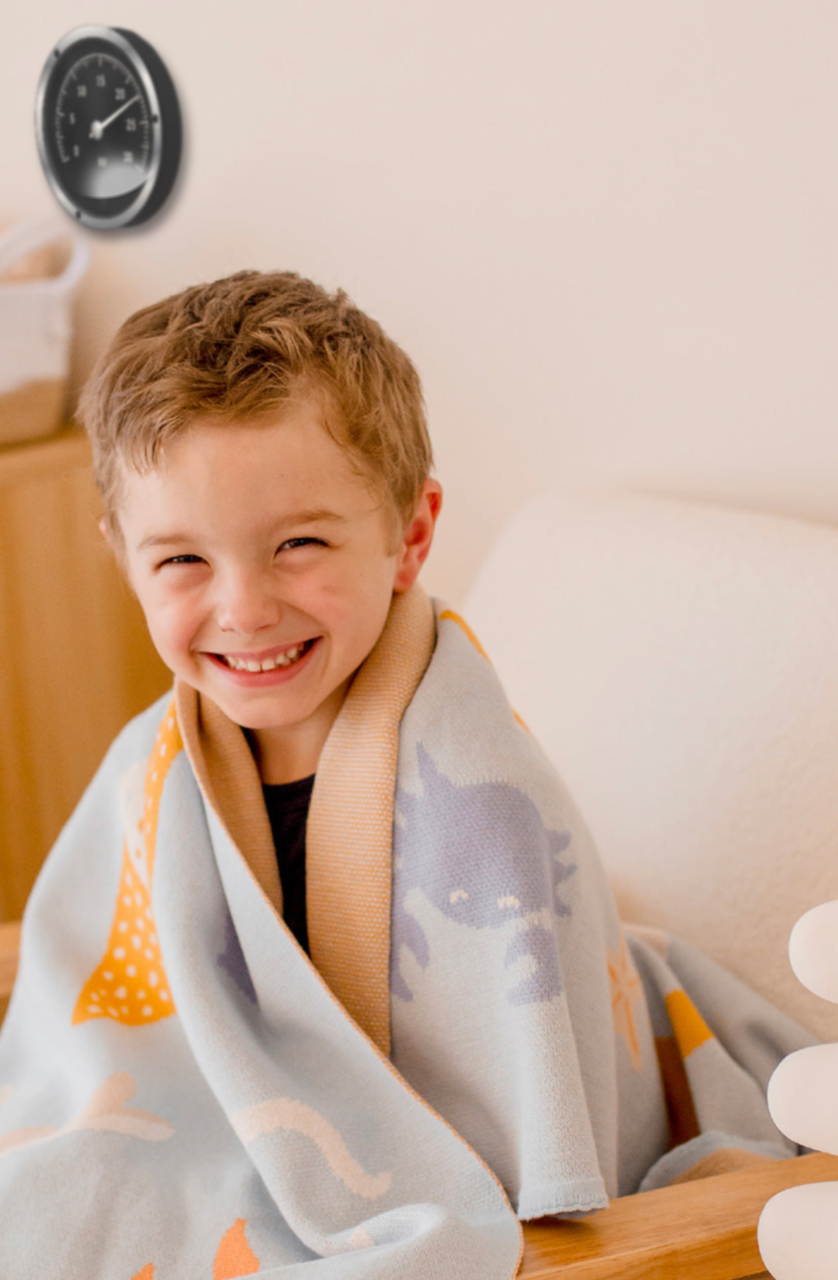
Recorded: 22.5
